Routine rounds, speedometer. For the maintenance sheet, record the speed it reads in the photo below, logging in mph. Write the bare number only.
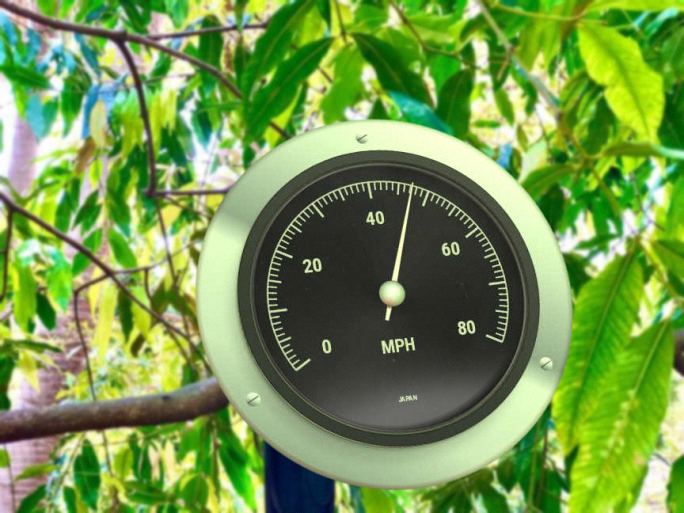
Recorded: 47
